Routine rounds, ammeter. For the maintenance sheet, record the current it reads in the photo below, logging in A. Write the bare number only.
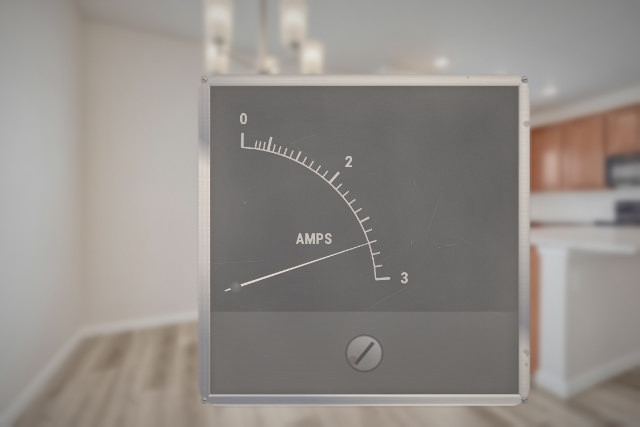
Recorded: 2.7
